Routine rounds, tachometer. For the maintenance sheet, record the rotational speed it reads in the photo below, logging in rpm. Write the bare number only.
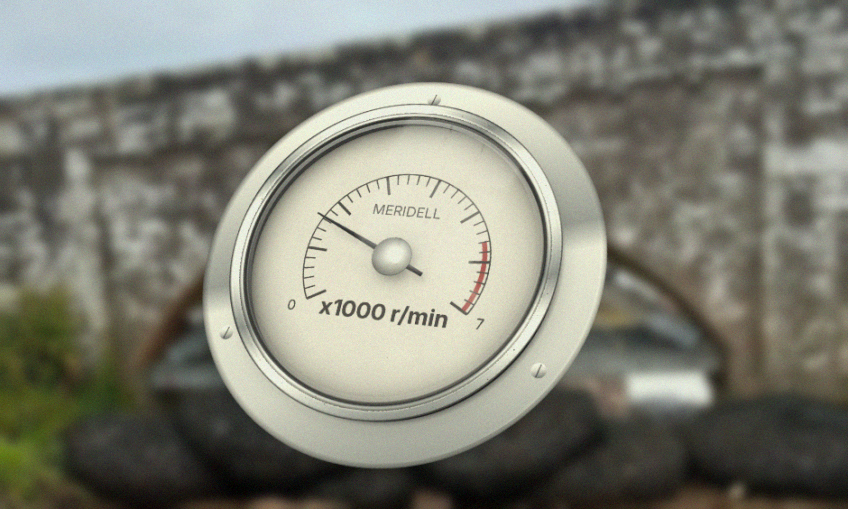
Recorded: 1600
